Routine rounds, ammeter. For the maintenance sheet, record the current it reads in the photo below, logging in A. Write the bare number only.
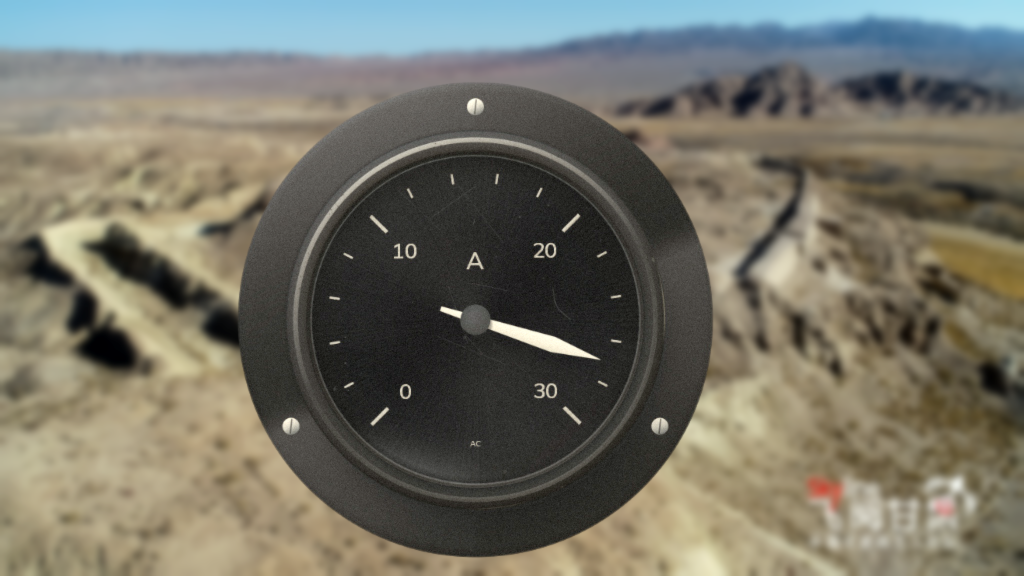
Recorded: 27
